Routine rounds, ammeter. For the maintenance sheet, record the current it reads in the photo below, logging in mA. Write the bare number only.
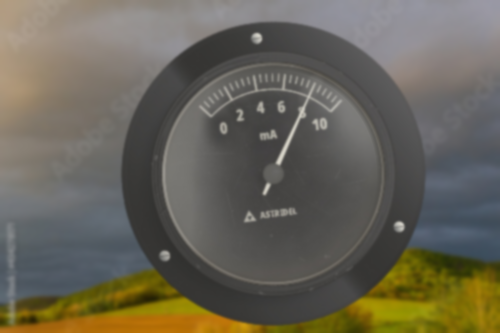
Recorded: 8
